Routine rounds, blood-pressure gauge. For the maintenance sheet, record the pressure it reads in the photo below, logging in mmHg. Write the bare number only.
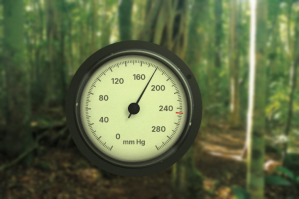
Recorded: 180
